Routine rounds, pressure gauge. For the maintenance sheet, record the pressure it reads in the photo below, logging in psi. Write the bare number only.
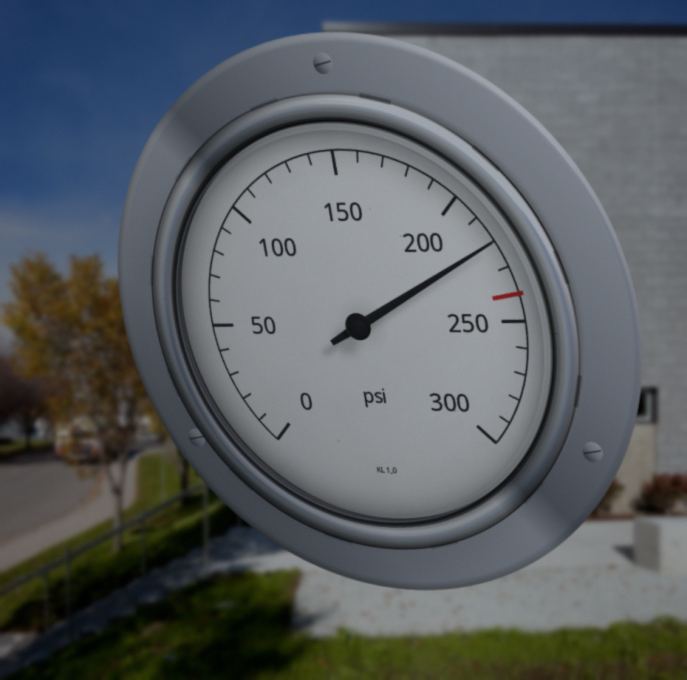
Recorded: 220
